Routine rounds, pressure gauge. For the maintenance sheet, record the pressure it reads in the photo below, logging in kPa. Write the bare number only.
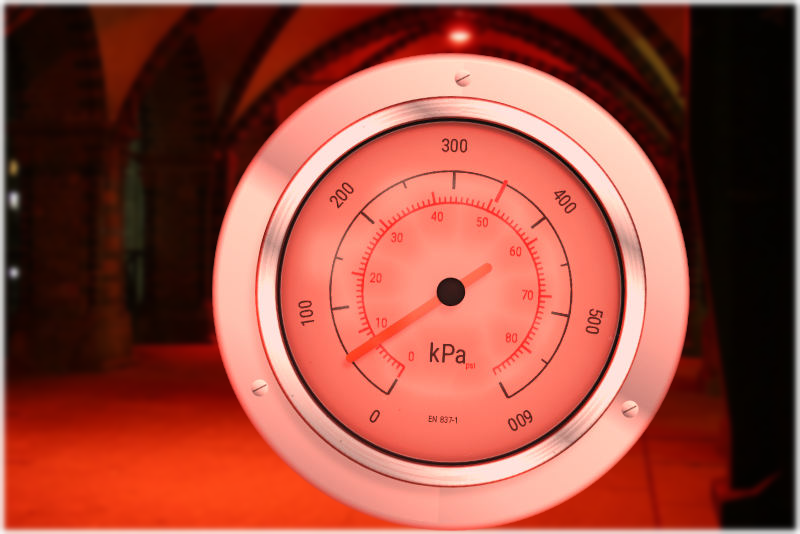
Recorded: 50
